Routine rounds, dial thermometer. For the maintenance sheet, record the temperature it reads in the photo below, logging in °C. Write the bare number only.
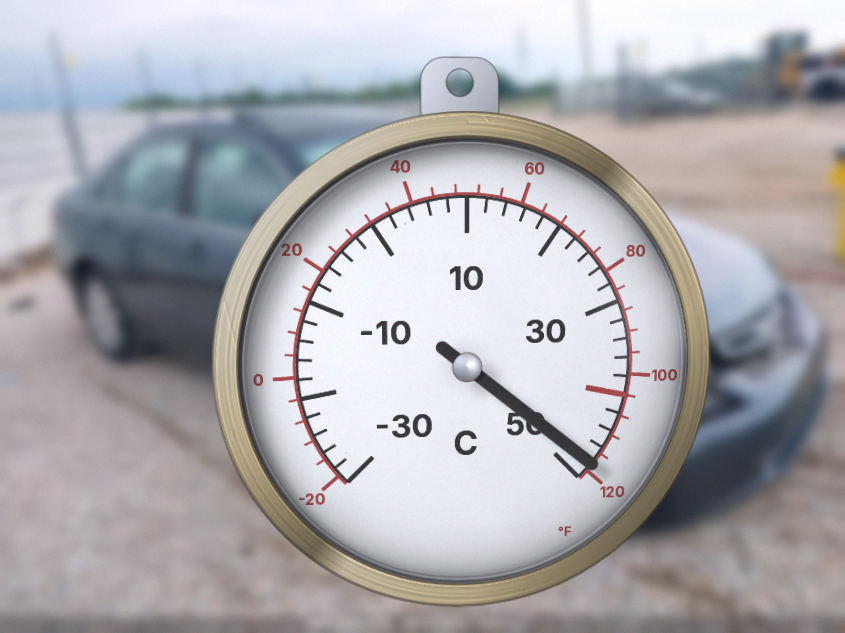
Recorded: 48
